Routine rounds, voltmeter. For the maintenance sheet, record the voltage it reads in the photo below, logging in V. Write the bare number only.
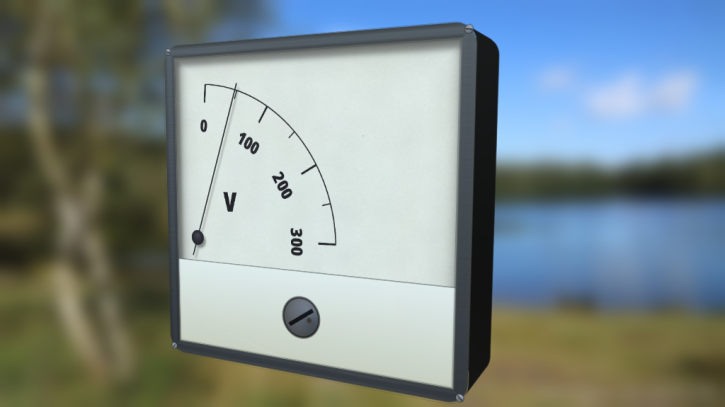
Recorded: 50
